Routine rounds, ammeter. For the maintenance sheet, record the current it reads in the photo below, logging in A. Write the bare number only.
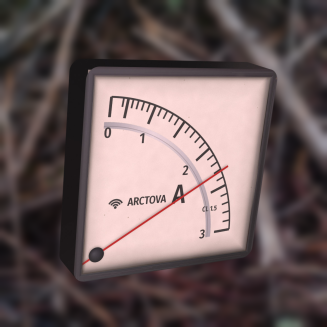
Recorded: 2.3
